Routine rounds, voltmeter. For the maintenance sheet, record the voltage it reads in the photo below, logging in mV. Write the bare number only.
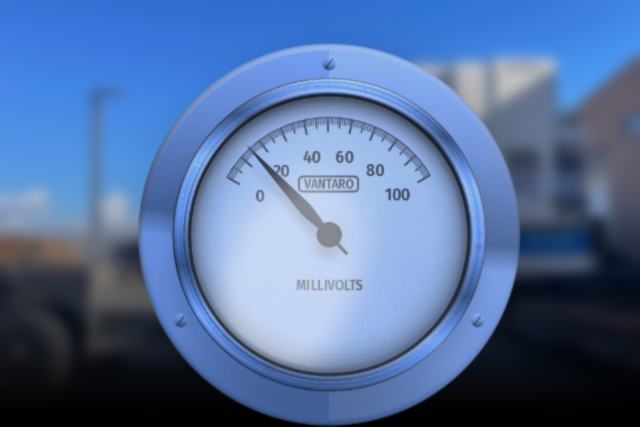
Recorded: 15
